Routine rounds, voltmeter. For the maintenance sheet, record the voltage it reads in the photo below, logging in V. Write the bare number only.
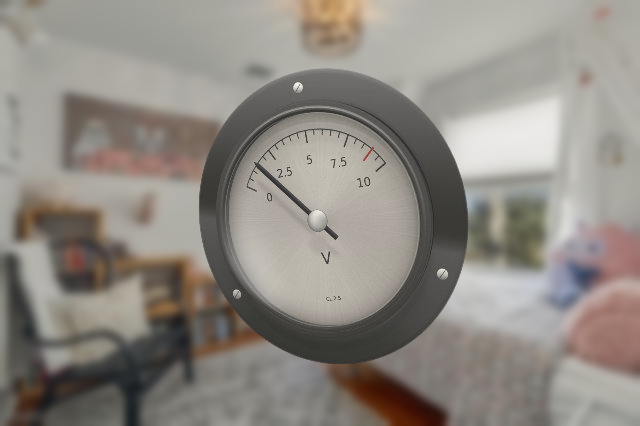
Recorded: 1.5
